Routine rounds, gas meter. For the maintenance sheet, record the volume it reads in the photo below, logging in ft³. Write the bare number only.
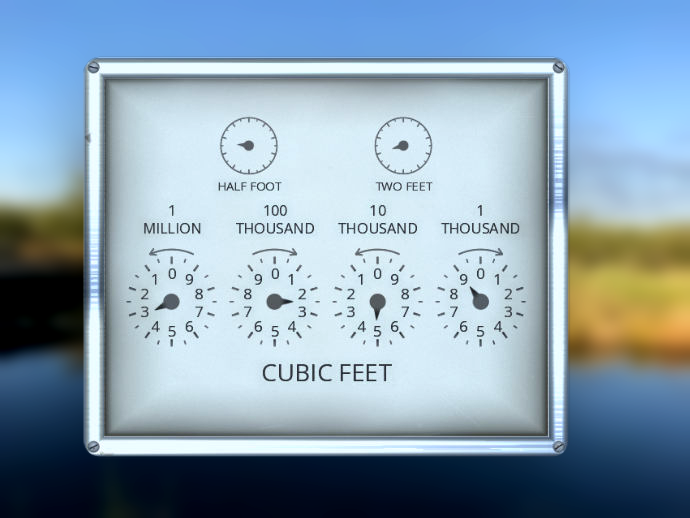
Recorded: 324900
